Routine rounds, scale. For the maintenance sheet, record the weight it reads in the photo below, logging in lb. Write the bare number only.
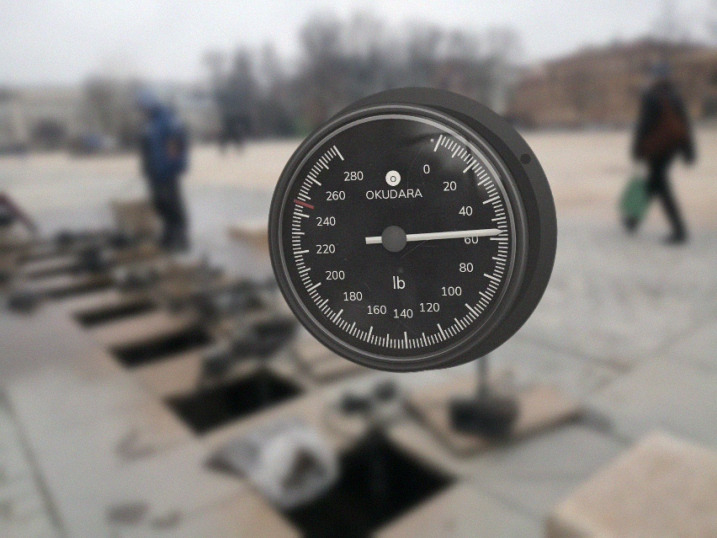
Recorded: 56
